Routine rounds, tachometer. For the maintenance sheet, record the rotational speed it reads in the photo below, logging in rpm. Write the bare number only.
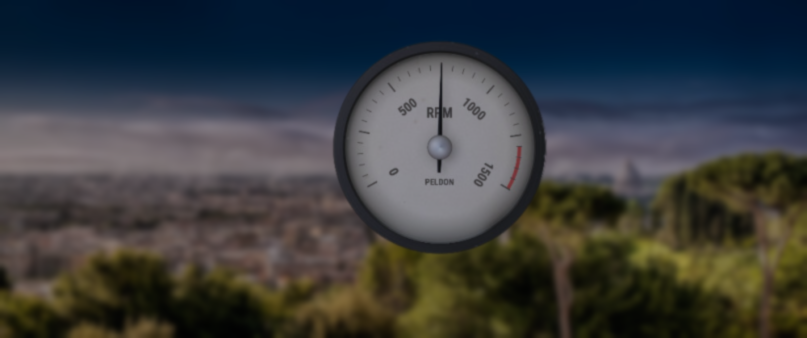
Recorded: 750
